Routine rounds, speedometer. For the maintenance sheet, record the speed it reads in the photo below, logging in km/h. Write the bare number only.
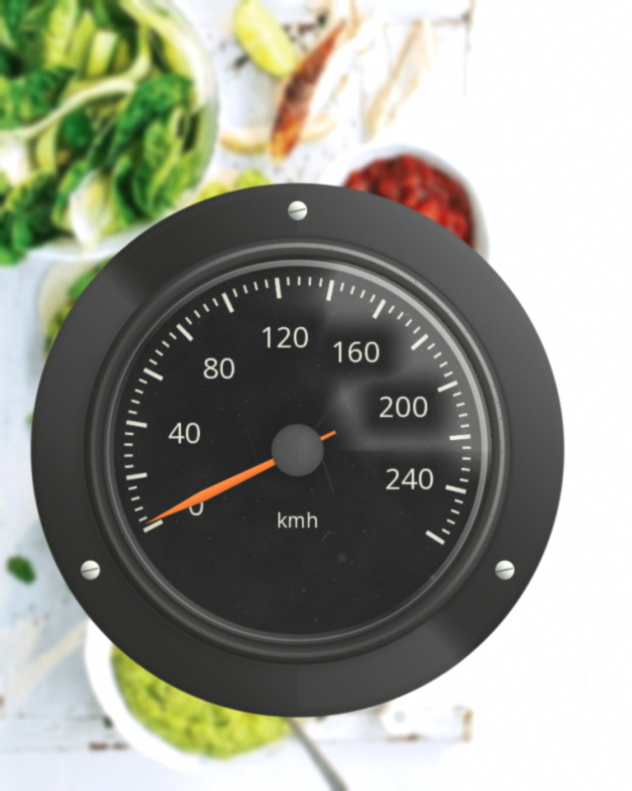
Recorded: 2
